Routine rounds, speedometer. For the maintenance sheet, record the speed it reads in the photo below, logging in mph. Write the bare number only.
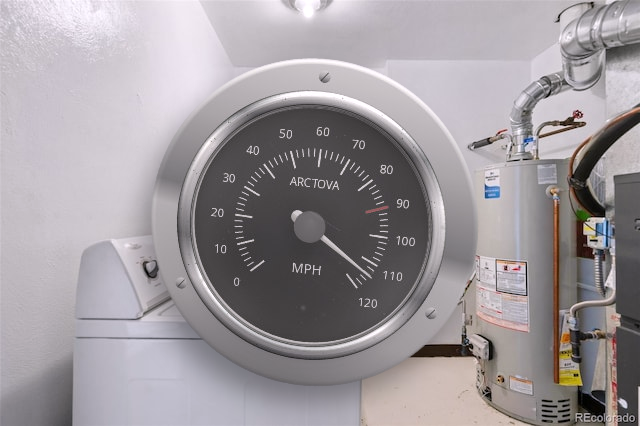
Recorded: 114
